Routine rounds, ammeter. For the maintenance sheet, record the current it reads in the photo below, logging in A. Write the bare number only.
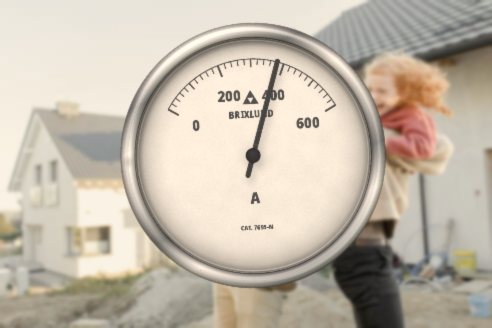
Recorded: 380
